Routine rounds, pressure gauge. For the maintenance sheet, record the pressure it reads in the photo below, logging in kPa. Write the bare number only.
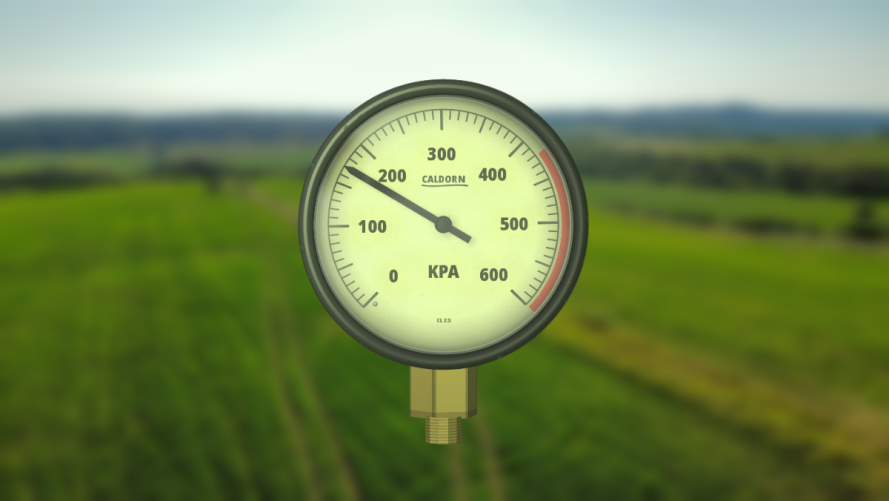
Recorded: 170
